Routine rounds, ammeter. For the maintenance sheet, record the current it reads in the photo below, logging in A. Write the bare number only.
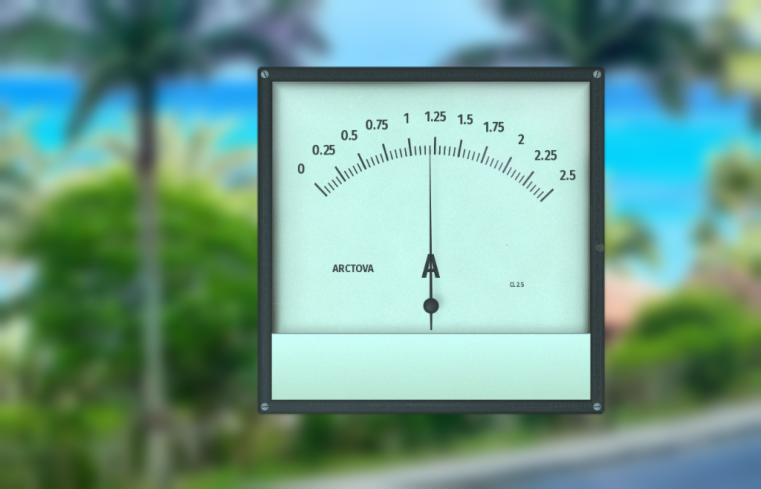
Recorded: 1.2
